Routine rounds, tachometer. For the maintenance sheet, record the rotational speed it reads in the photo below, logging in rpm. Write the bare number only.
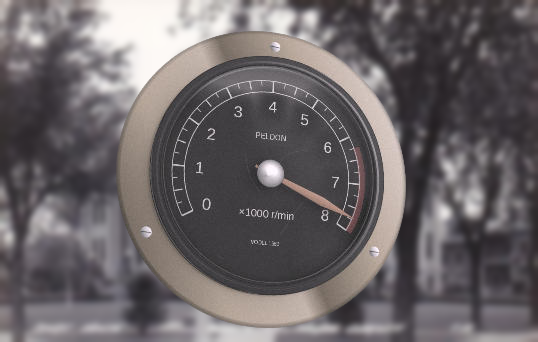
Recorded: 7750
